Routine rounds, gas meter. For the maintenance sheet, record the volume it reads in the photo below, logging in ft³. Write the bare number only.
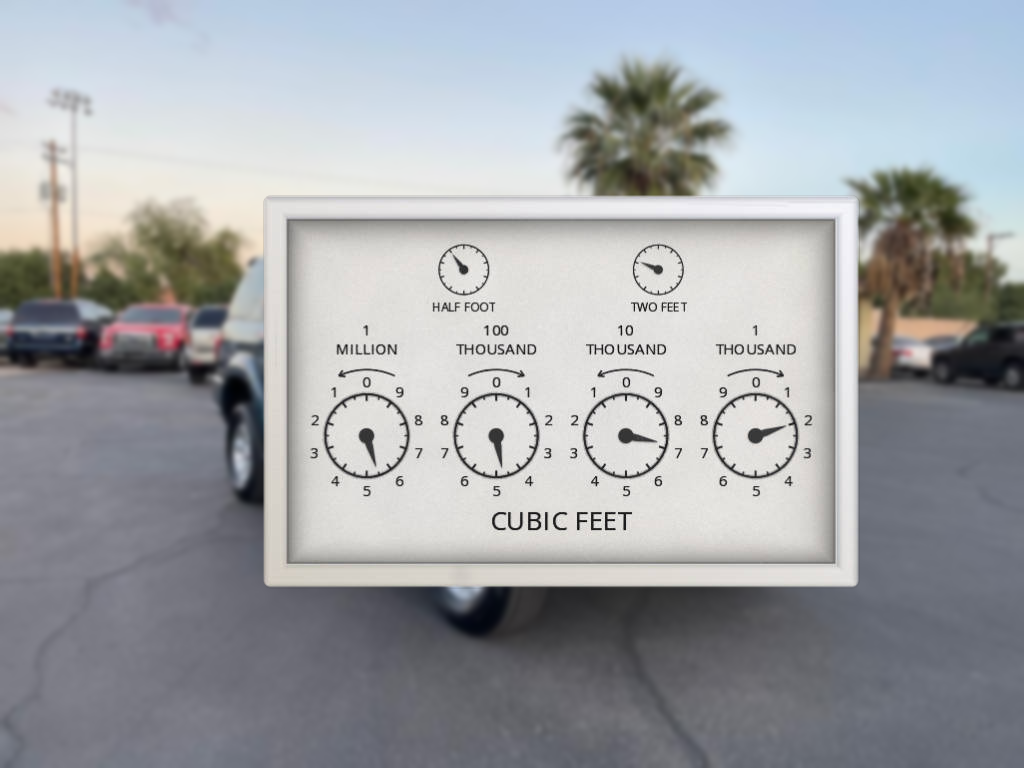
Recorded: 547200
